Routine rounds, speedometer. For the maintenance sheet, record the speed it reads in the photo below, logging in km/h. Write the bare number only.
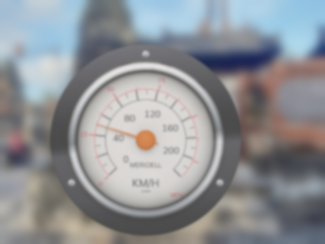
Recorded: 50
